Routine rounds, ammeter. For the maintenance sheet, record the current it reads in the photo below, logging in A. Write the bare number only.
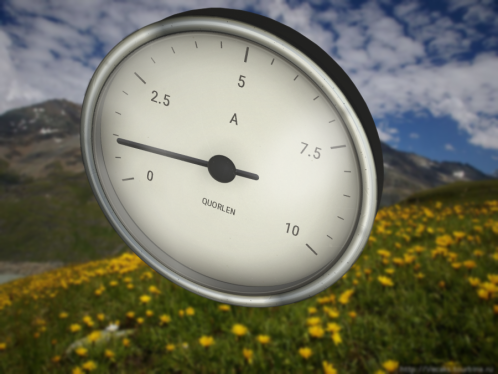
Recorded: 1
